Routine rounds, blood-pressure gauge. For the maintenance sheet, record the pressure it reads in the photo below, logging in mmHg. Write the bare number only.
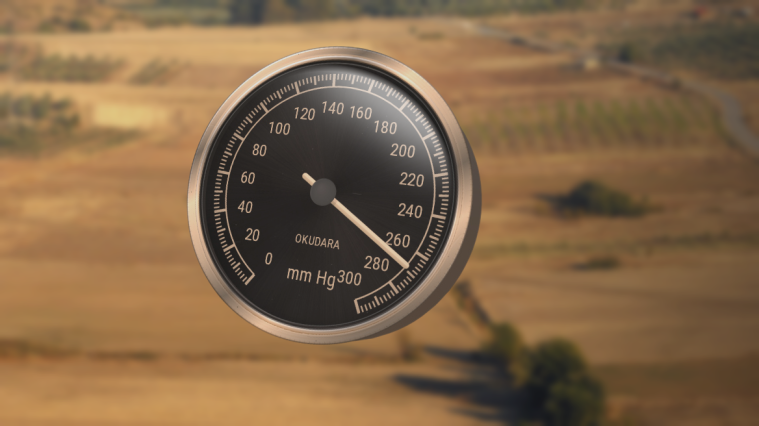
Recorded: 268
